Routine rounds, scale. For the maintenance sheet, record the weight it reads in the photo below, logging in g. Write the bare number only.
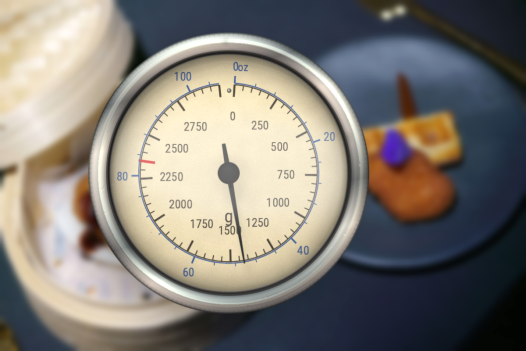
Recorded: 1425
